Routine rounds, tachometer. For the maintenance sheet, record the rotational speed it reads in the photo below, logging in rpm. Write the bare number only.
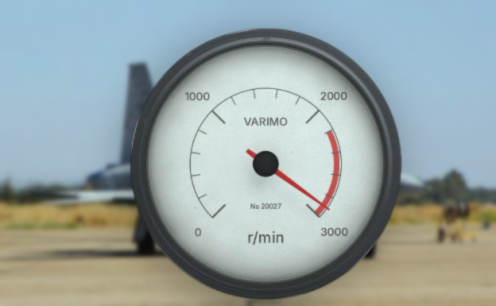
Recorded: 2900
